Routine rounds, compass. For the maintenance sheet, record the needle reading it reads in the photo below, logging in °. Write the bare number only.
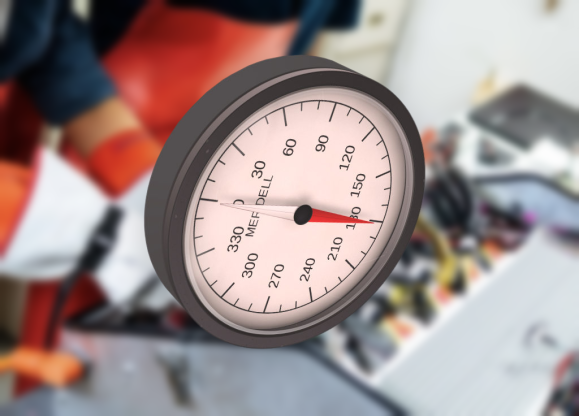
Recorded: 180
